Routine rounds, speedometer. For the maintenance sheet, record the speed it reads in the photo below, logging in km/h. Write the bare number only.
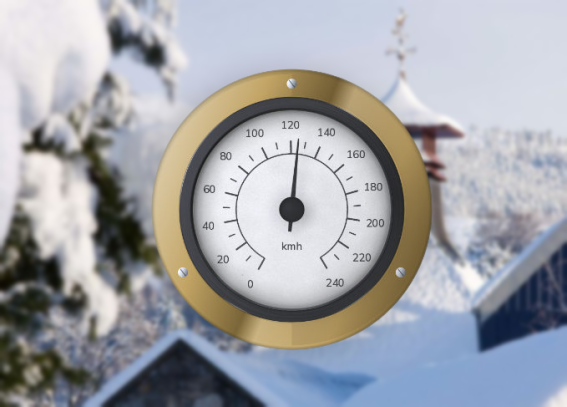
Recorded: 125
